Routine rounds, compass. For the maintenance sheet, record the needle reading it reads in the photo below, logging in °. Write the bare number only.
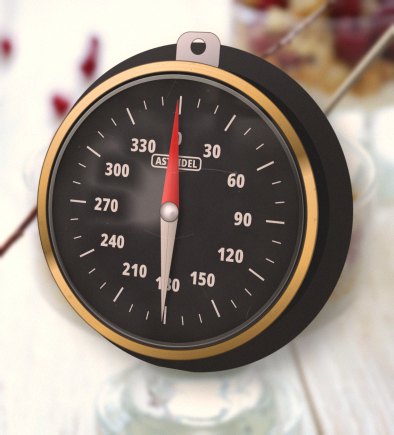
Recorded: 0
